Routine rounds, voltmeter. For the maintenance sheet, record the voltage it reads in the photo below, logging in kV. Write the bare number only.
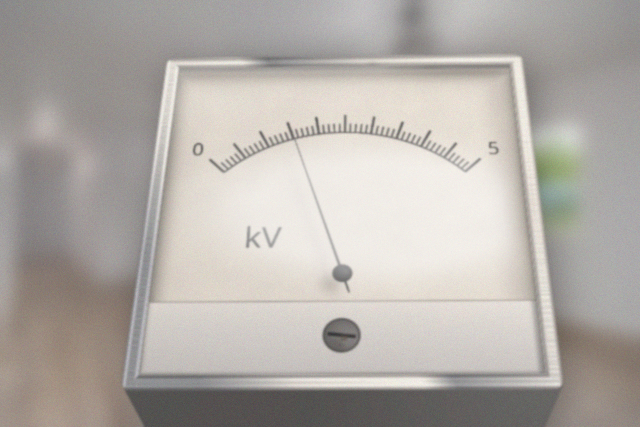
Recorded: 1.5
